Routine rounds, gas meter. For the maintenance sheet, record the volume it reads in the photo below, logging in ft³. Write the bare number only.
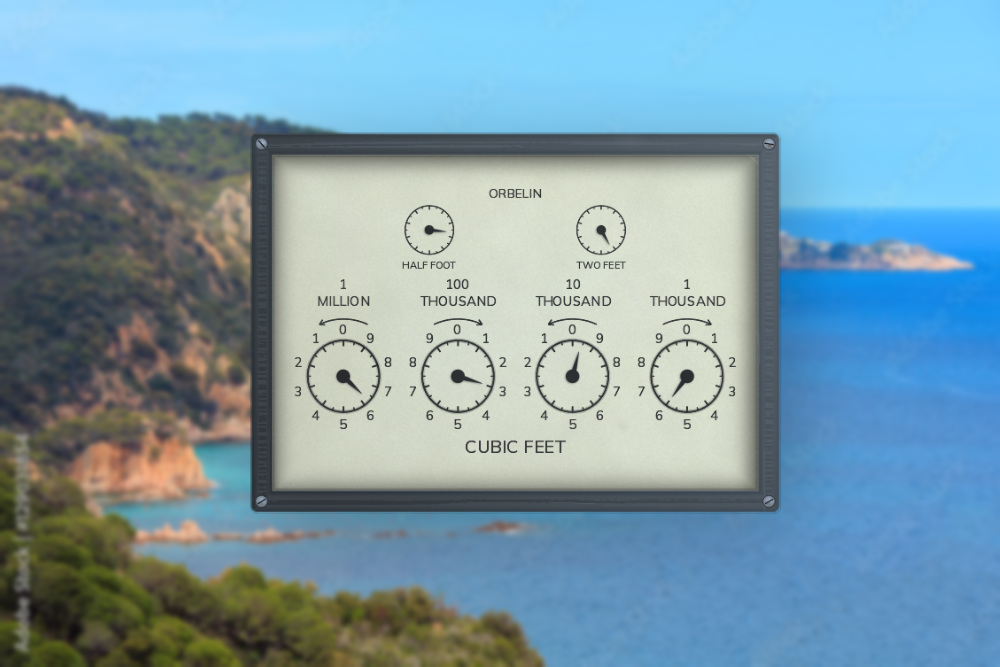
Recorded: 629600
